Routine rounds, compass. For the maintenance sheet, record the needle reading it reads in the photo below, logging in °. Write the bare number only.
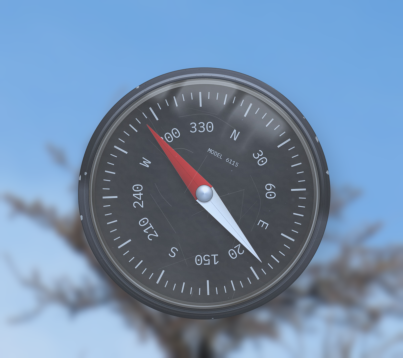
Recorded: 292.5
